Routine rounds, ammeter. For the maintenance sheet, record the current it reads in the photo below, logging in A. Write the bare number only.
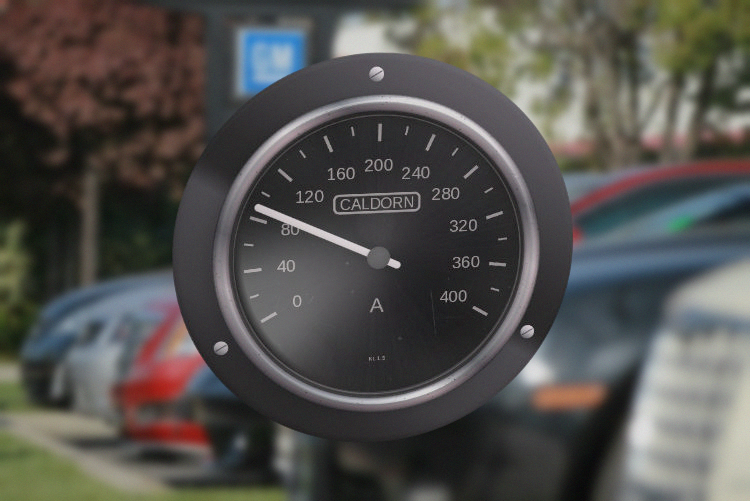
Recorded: 90
